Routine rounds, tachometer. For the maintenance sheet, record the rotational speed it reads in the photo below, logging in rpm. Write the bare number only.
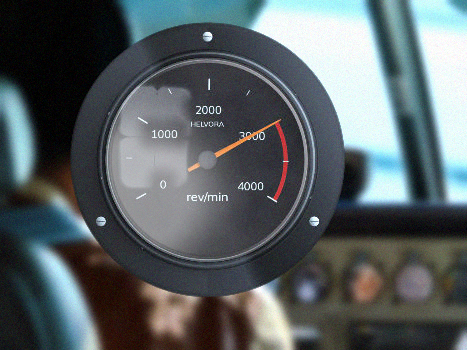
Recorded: 3000
